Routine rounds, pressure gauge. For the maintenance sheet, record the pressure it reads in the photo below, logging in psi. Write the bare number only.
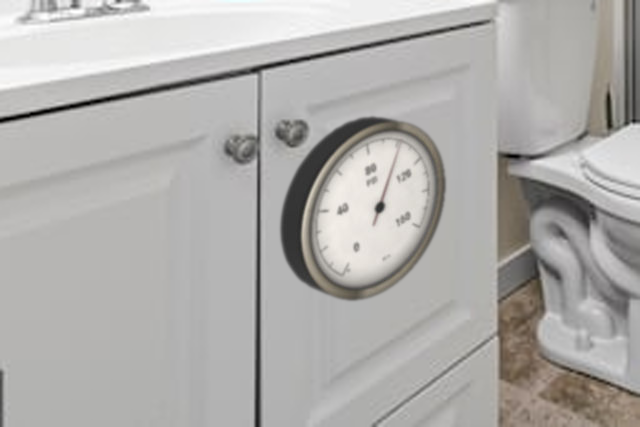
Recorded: 100
